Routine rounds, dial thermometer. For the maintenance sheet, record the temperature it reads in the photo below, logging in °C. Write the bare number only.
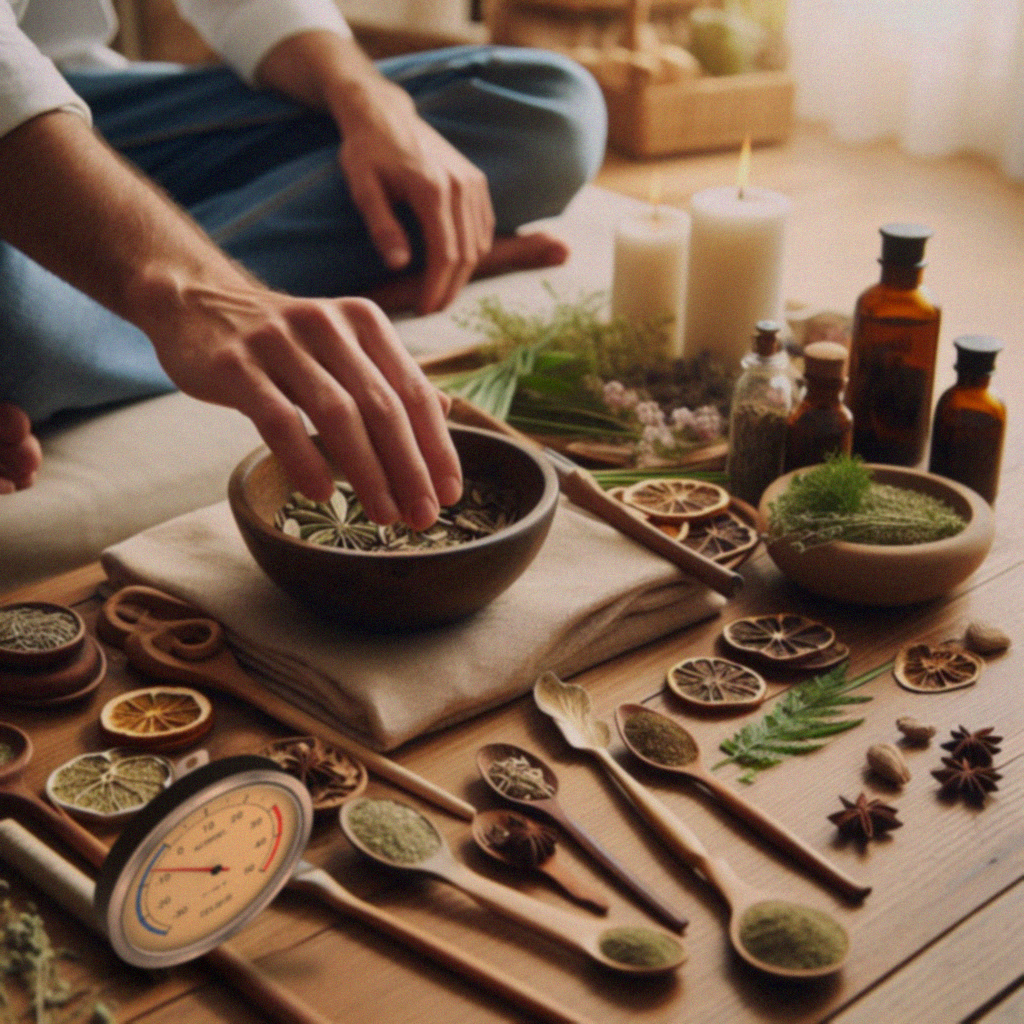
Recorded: -5
